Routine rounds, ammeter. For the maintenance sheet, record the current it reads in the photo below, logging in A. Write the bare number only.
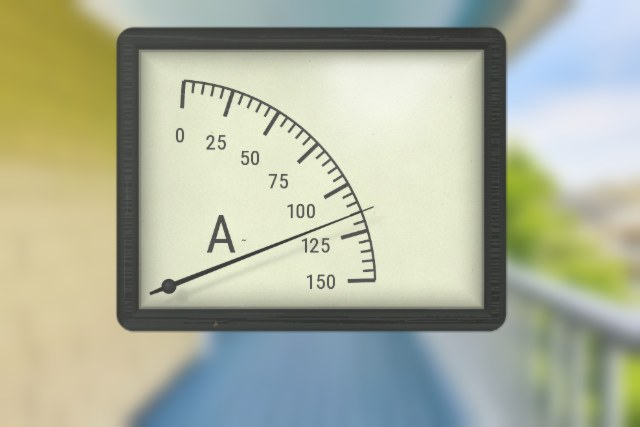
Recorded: 115
